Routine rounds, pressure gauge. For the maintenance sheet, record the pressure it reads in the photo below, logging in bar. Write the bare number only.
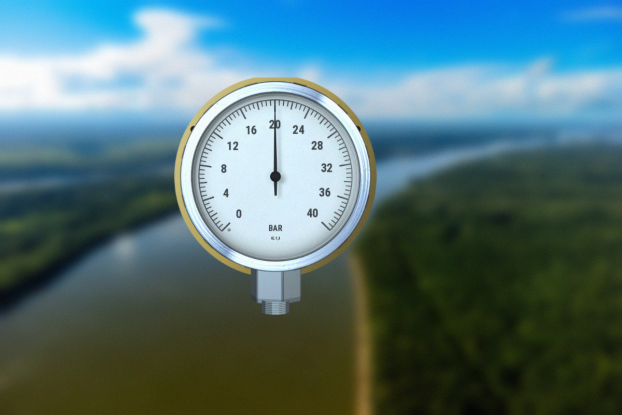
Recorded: 20
